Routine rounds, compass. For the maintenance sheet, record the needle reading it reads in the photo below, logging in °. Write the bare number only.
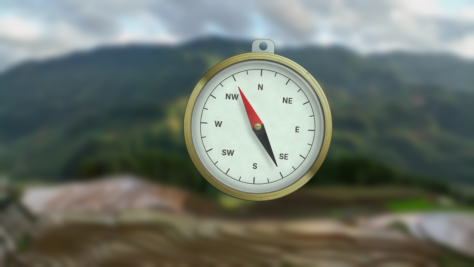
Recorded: 330
